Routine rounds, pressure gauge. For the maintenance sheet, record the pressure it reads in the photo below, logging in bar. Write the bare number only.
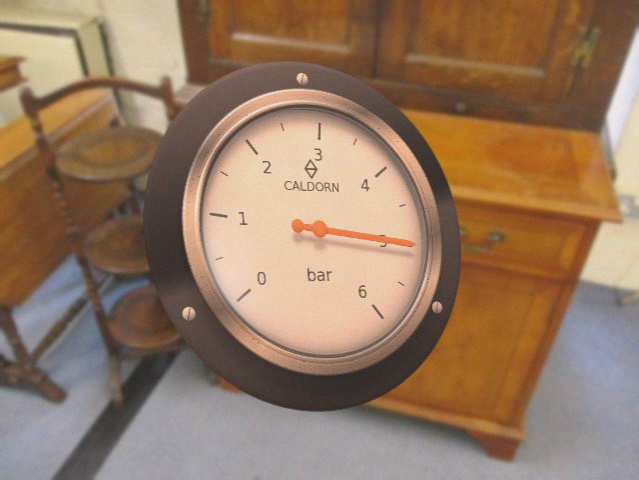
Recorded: 5
